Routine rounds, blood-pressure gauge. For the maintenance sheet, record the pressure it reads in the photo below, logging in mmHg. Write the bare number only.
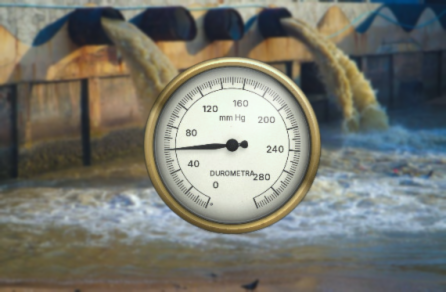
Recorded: 60
